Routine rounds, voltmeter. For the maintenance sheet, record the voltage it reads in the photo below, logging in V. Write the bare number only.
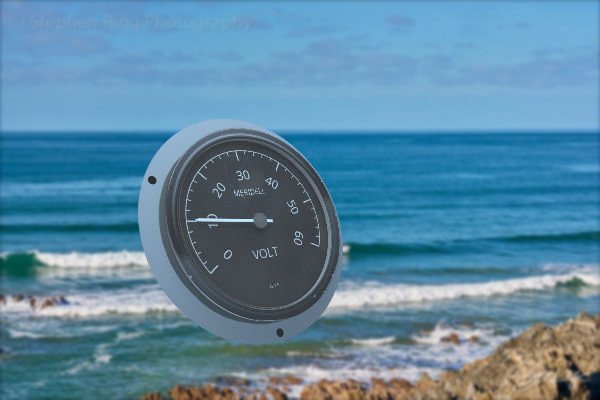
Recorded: 10
